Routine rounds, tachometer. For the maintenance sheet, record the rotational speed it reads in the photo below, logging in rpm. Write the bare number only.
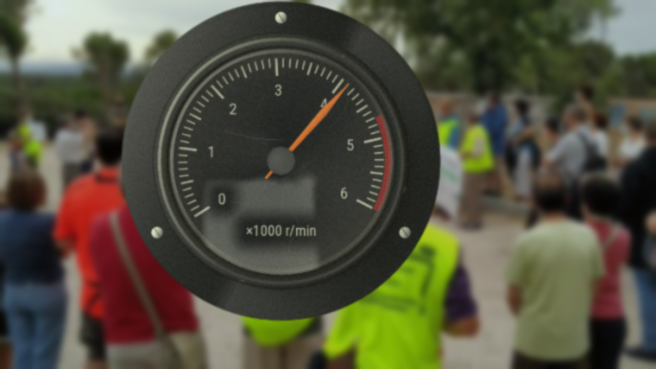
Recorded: 4100
